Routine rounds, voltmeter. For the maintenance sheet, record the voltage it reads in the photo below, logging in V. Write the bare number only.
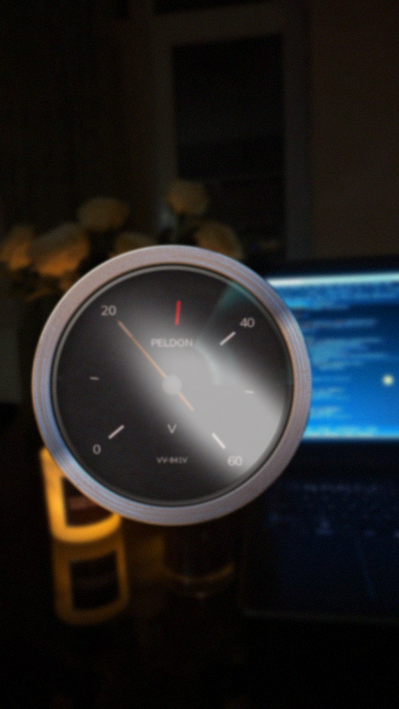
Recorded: 20
